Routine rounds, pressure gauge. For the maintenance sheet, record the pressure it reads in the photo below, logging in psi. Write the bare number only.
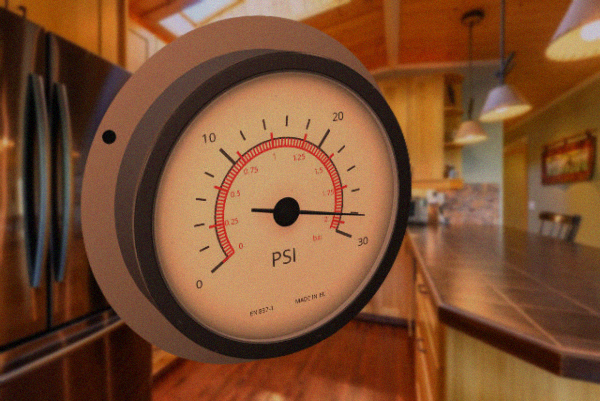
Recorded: 28
